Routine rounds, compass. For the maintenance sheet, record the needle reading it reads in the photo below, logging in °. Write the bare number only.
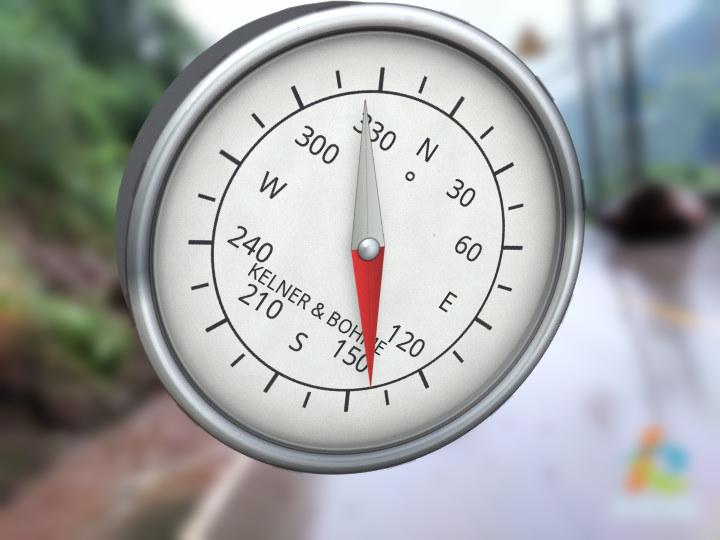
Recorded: 142.5
